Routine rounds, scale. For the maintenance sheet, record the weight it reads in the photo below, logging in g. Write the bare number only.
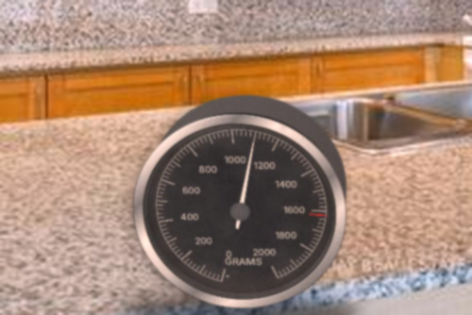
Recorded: 1100
